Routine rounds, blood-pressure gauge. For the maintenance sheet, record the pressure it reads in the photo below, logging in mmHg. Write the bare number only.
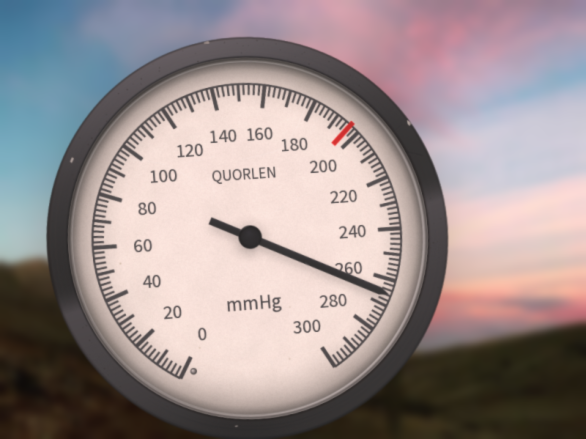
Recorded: 266
